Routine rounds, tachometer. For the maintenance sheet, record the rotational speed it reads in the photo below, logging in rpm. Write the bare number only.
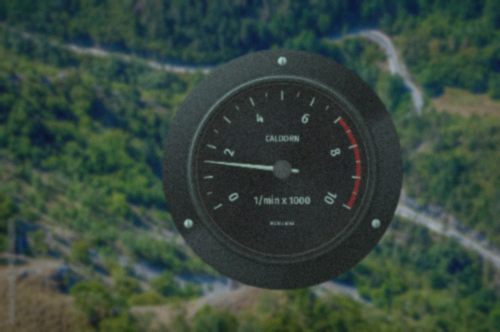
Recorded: 1500
